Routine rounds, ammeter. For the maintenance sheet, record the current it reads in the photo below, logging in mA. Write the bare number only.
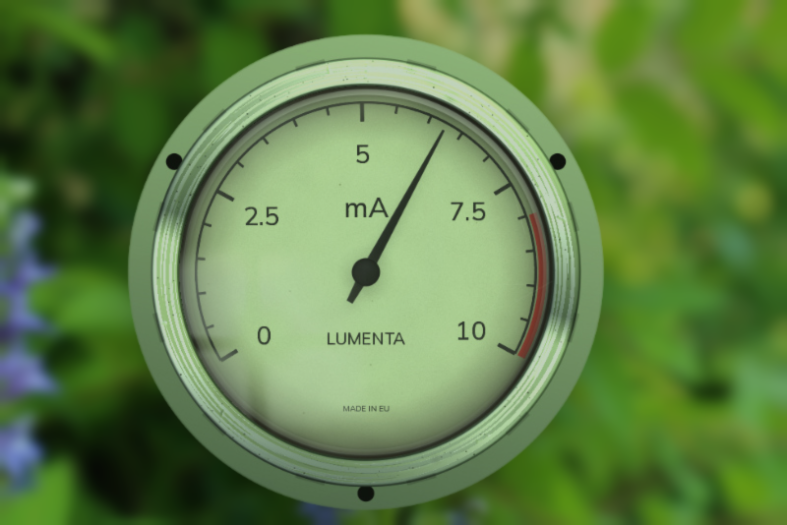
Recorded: 6.25
